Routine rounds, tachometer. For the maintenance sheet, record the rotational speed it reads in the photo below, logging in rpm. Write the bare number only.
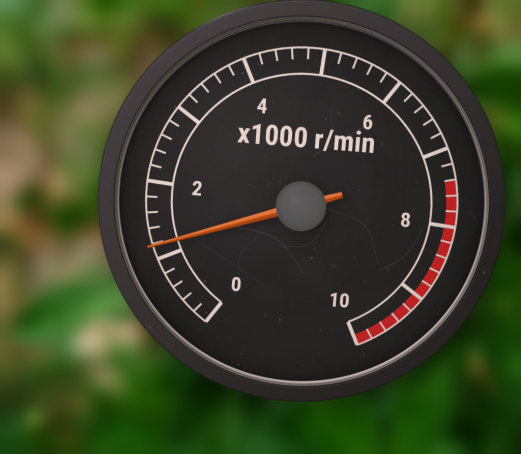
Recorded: 1200
